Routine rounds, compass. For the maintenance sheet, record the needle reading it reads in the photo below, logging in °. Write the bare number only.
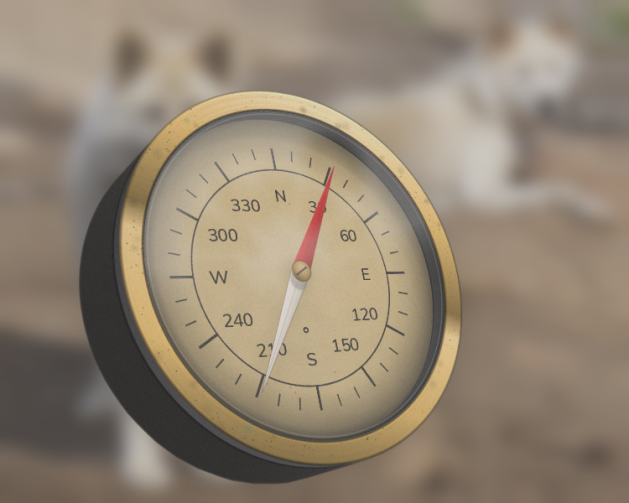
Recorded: 30
